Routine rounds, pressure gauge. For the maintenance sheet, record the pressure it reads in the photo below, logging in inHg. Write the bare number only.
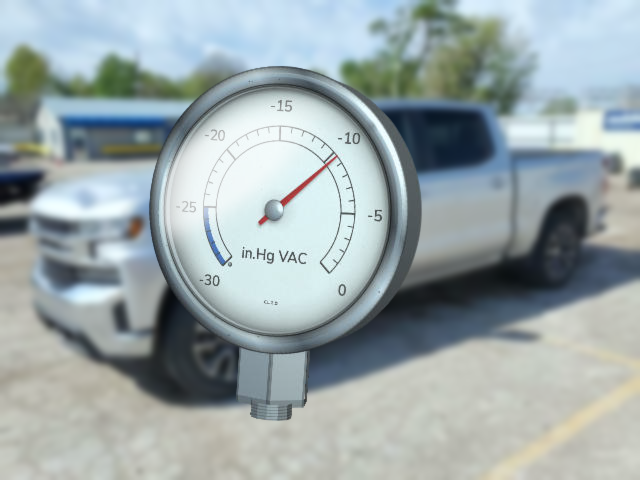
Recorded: -9.5
